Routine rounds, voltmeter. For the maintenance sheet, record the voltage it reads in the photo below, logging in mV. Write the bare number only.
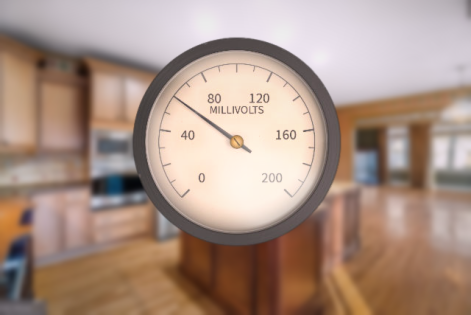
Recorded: 60
